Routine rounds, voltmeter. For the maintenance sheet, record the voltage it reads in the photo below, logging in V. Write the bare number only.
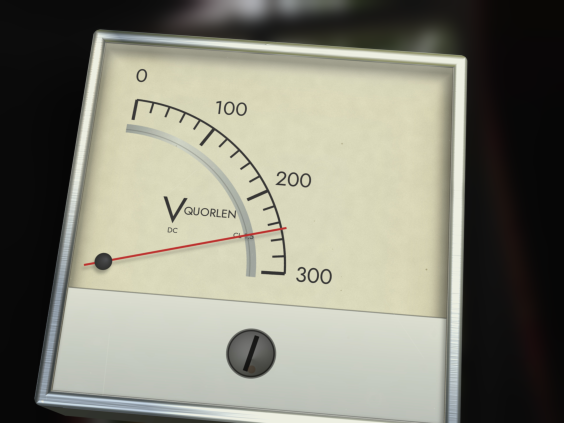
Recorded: 250
